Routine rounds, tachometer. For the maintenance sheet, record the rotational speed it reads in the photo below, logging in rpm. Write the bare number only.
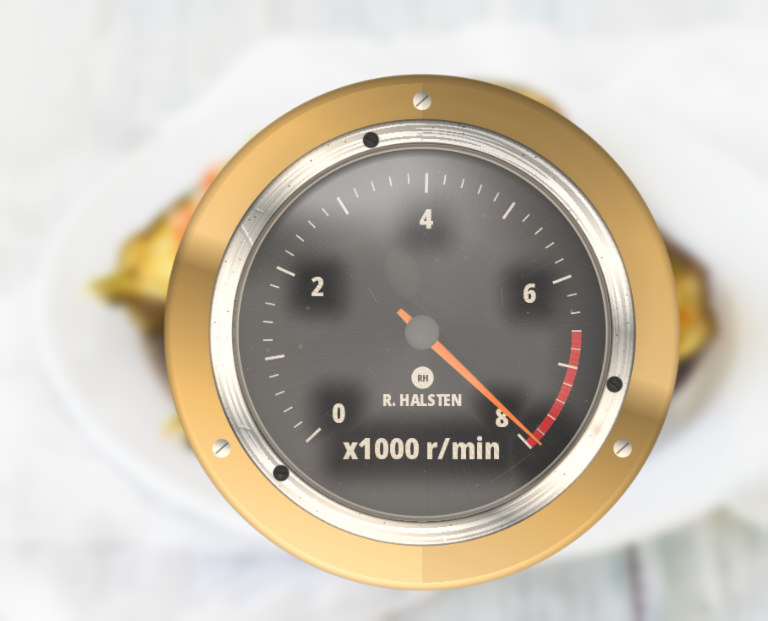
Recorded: 7900
